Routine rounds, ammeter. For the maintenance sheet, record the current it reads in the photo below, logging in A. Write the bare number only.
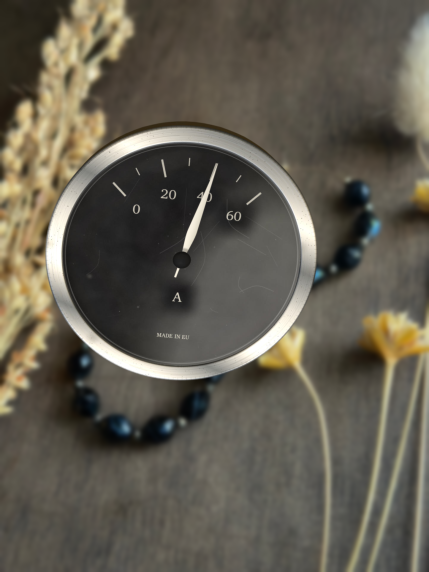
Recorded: 40
